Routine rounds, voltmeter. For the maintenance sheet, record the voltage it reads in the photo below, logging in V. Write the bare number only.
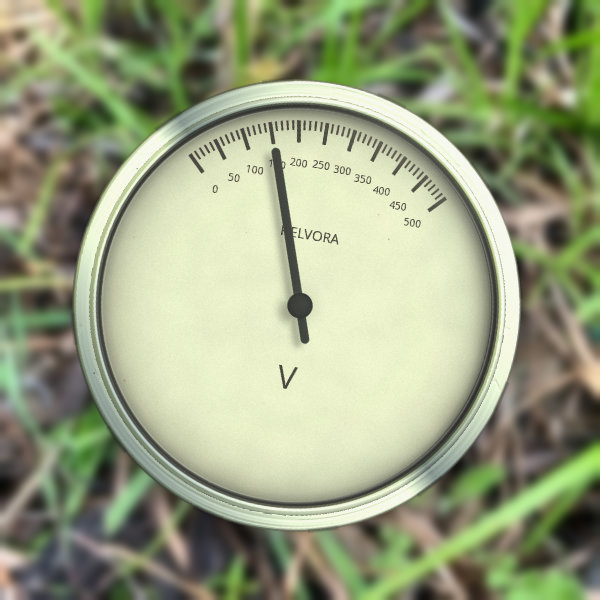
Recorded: 150
